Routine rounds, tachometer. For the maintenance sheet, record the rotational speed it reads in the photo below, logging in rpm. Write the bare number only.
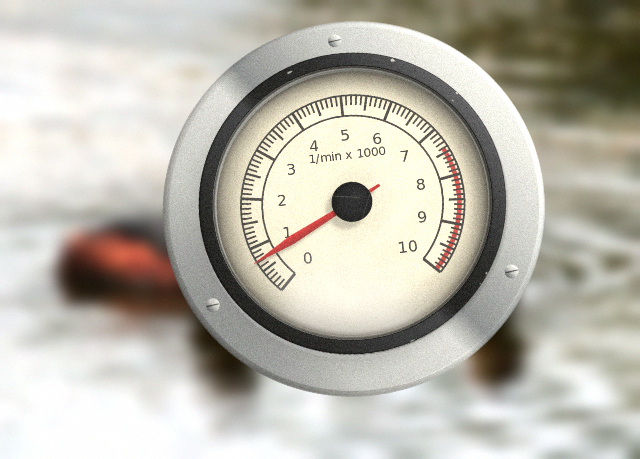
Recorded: 700
